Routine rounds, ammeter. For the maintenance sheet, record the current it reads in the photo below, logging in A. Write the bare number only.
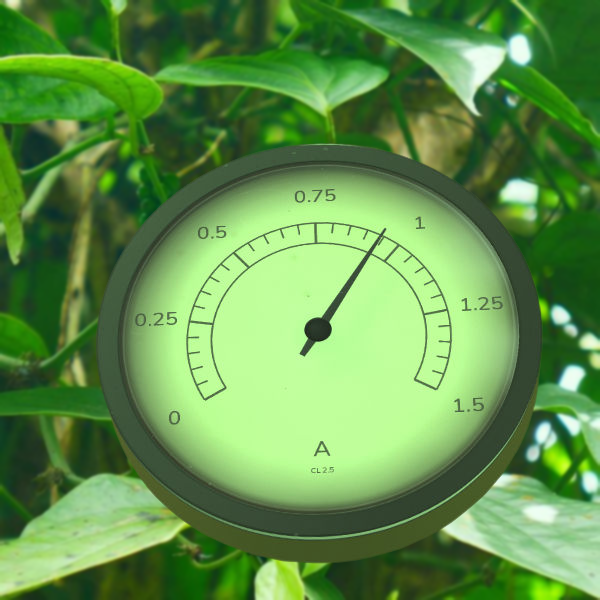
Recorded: 0.95
